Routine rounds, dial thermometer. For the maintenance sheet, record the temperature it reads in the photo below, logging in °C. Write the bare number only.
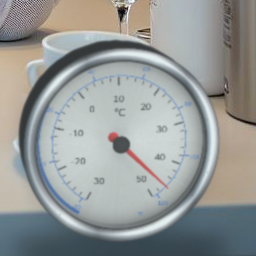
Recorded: 46
